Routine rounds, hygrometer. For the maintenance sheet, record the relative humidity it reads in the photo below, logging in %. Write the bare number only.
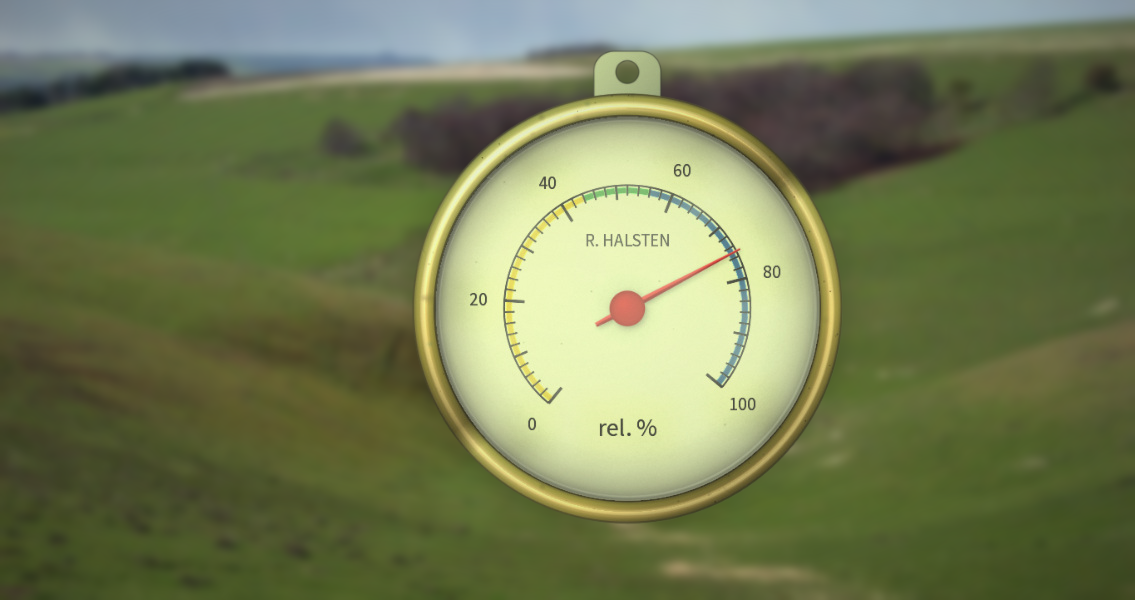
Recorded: 75
